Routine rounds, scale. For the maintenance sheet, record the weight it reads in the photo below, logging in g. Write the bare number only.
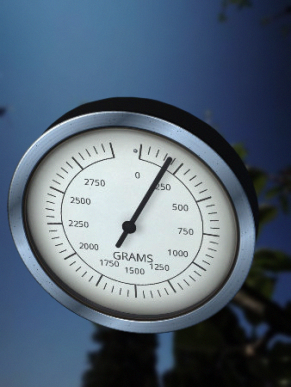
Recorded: 175
